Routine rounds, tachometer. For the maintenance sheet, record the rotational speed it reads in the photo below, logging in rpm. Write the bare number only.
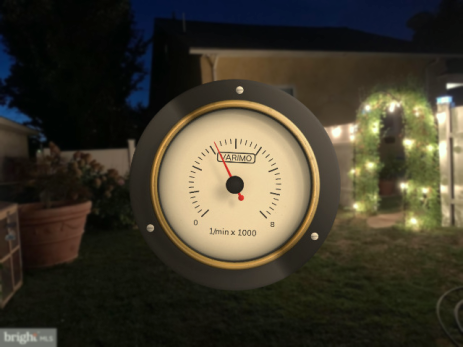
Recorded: 3200
